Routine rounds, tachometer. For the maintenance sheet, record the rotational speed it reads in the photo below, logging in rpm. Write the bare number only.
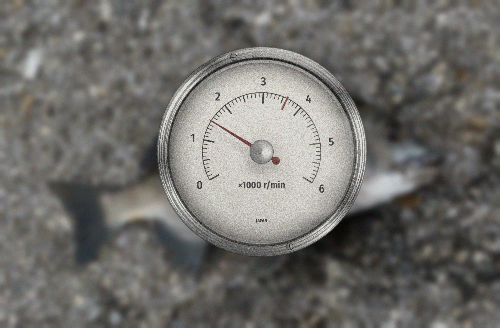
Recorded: 1500
